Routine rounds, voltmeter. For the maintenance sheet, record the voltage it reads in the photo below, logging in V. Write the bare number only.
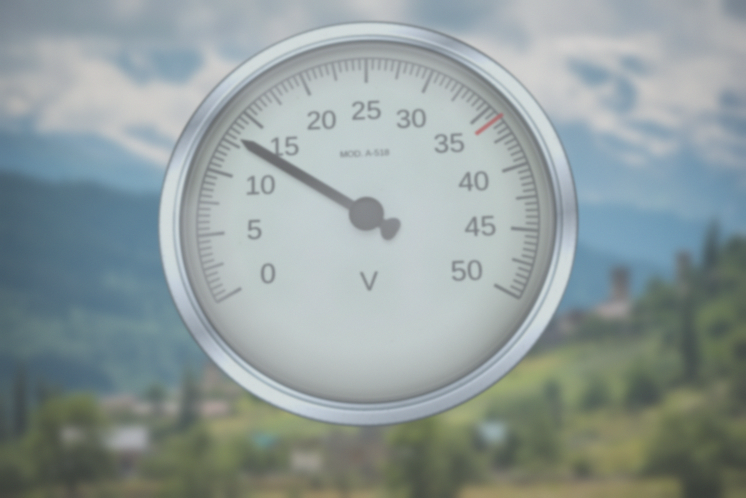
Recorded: 13
